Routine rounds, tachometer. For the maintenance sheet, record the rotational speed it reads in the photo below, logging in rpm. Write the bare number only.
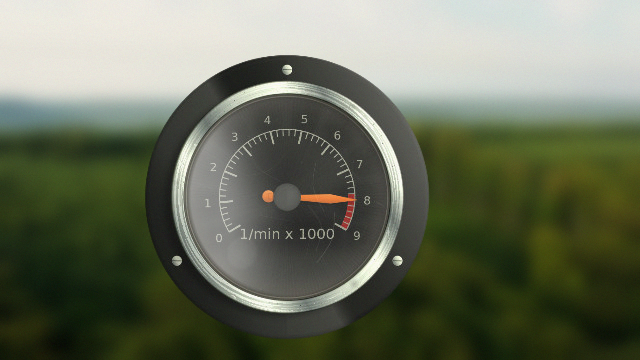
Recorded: 8000
